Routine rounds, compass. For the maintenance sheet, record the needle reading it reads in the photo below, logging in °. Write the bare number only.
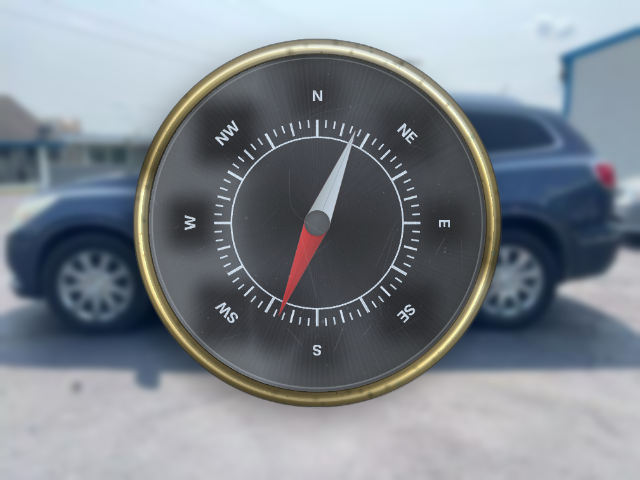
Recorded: 202.5
